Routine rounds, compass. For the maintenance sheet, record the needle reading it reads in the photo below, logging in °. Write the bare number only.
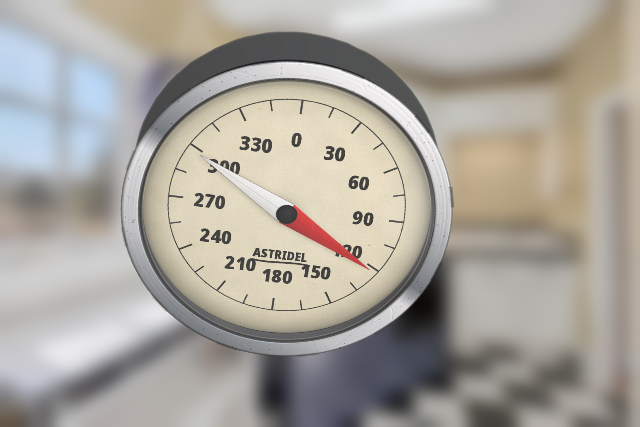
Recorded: 120
